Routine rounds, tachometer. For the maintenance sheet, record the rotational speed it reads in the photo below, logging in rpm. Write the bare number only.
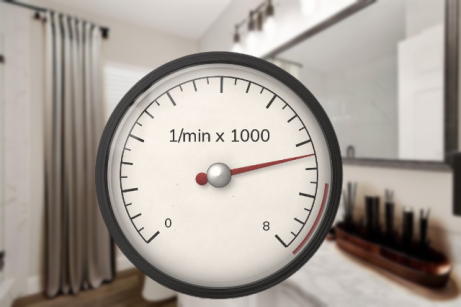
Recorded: 6250
